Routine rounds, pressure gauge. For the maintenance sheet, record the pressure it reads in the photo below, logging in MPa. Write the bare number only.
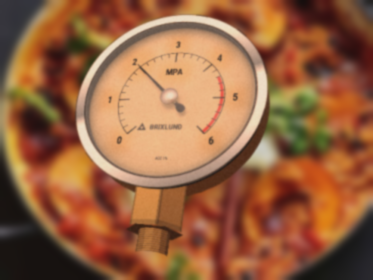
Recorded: 2
